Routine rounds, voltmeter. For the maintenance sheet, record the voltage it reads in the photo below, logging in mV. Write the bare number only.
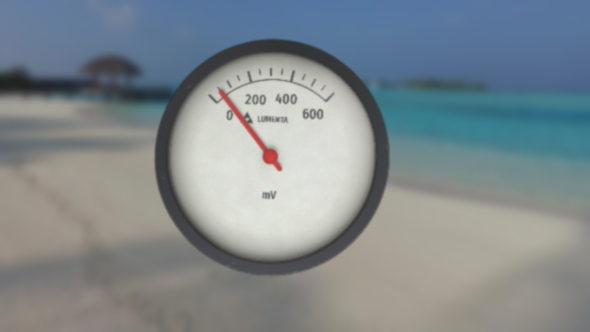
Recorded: 50
